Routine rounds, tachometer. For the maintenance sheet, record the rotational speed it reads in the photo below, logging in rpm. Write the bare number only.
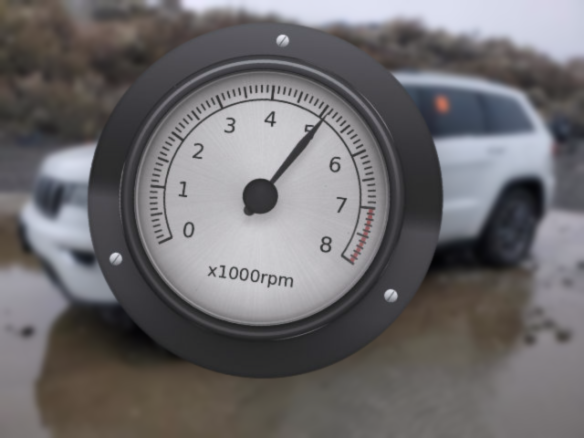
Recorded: 5100
